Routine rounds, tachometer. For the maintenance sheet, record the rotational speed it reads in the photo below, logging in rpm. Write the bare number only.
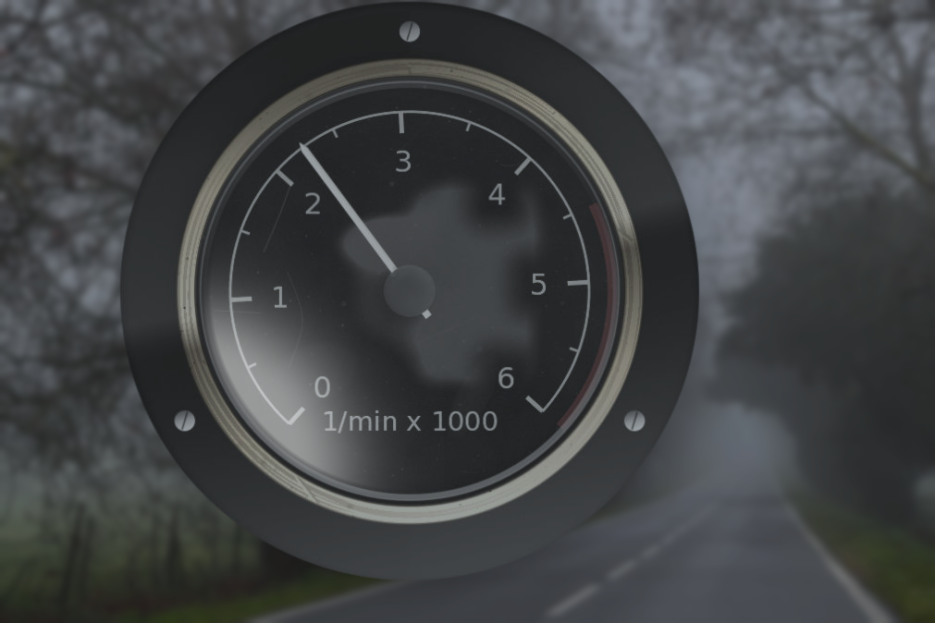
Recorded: 2250
